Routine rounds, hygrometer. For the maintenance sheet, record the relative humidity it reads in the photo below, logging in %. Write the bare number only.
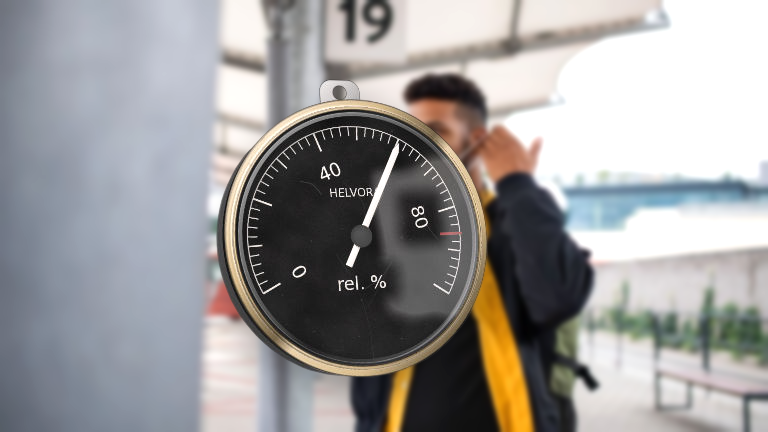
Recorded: 60
